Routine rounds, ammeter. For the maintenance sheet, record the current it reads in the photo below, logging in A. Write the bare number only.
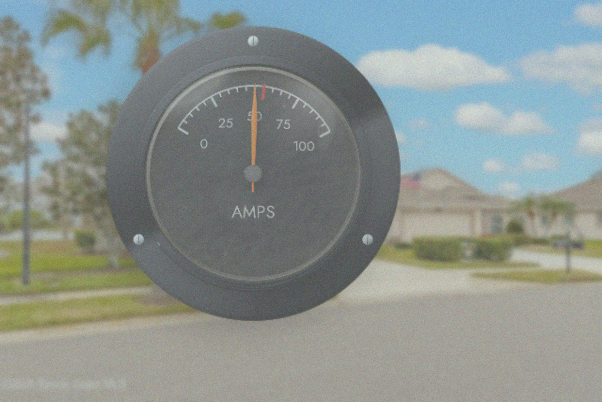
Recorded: 50
